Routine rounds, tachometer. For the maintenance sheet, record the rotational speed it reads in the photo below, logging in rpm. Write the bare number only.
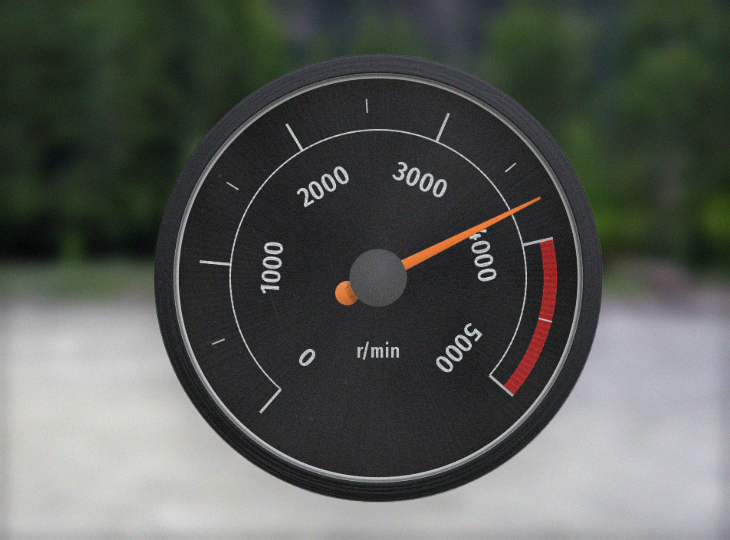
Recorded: 3750
